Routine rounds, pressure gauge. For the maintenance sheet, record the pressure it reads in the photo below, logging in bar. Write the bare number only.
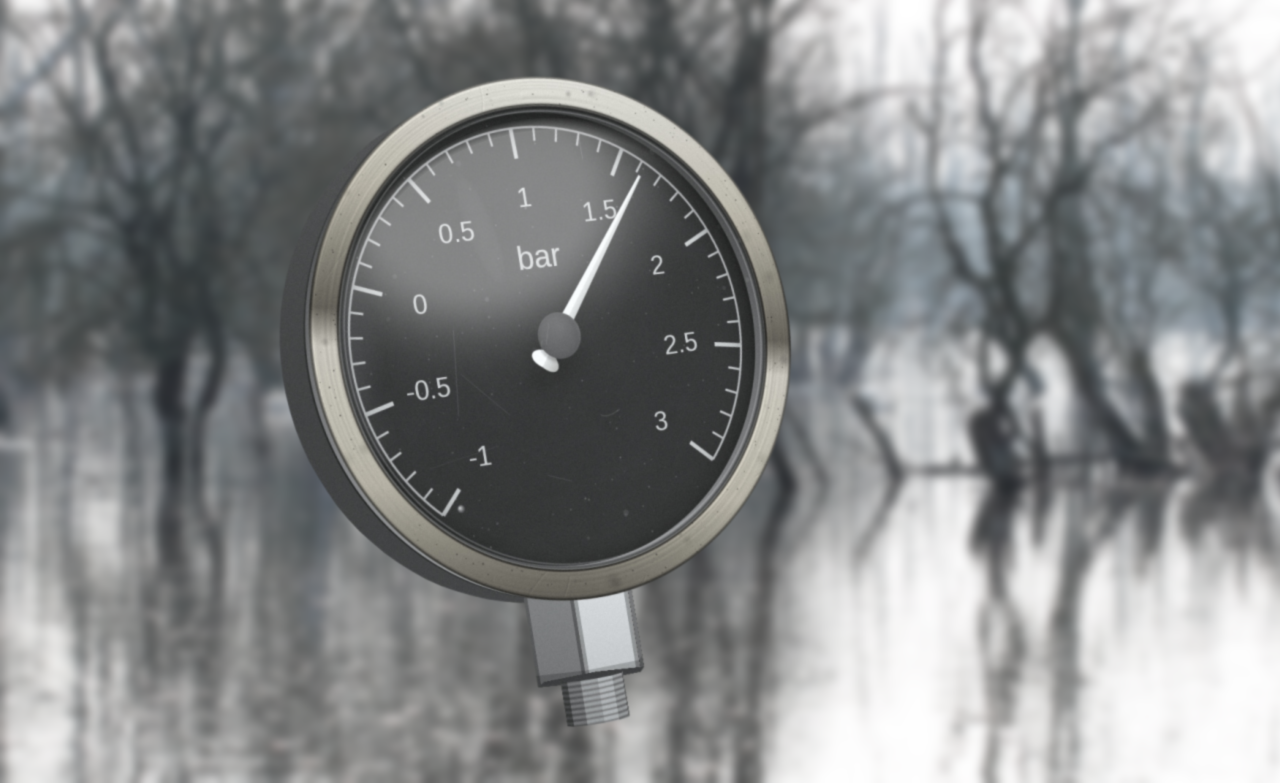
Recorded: 1.6
